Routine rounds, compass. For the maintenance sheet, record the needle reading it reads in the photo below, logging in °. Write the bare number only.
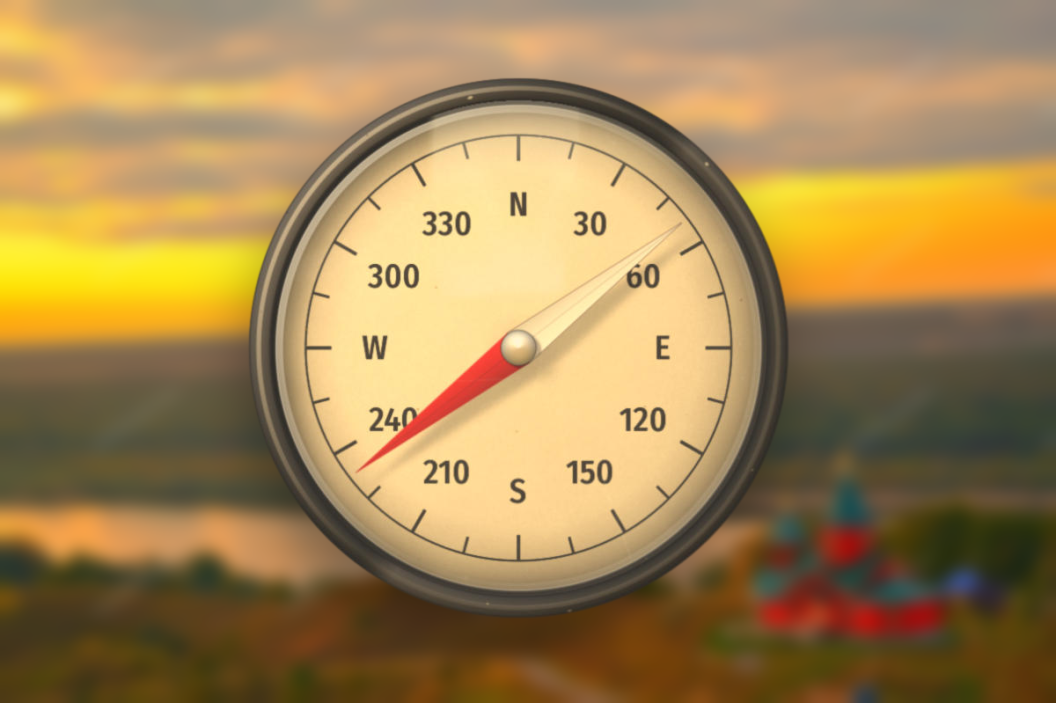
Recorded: 232.5
